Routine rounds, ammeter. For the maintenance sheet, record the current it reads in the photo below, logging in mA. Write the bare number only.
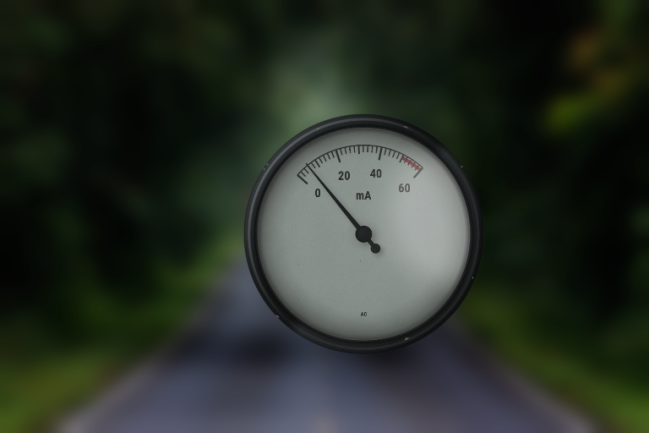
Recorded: 6
